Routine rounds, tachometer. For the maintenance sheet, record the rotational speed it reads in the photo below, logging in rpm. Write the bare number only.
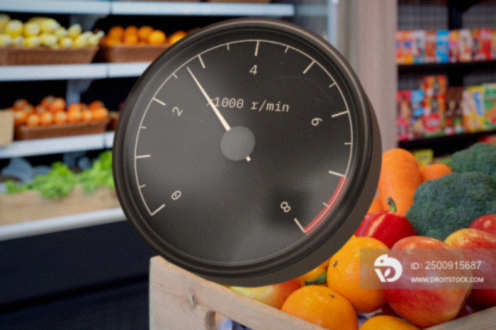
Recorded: 2750
